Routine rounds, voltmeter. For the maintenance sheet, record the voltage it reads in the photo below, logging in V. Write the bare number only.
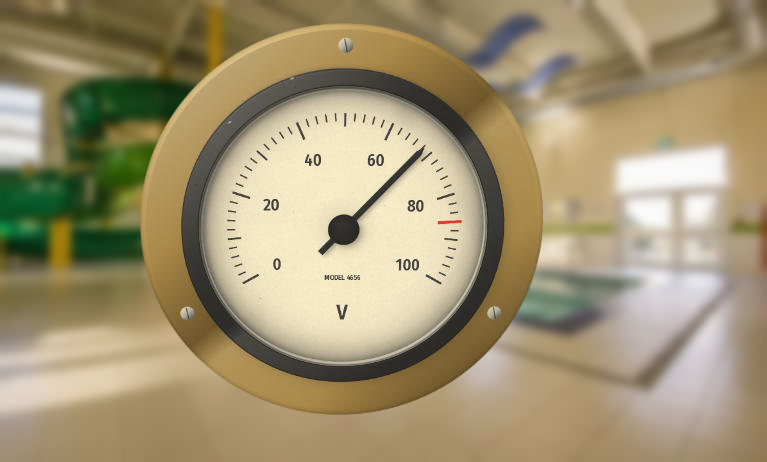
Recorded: 68
